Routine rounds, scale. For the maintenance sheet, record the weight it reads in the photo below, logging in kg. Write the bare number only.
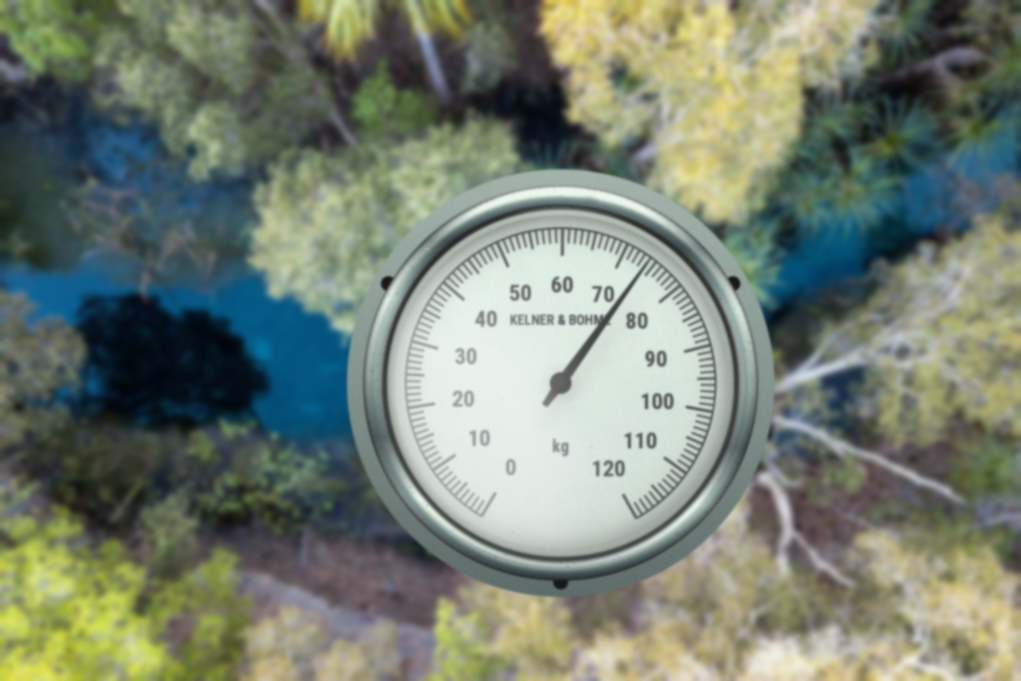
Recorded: 74
